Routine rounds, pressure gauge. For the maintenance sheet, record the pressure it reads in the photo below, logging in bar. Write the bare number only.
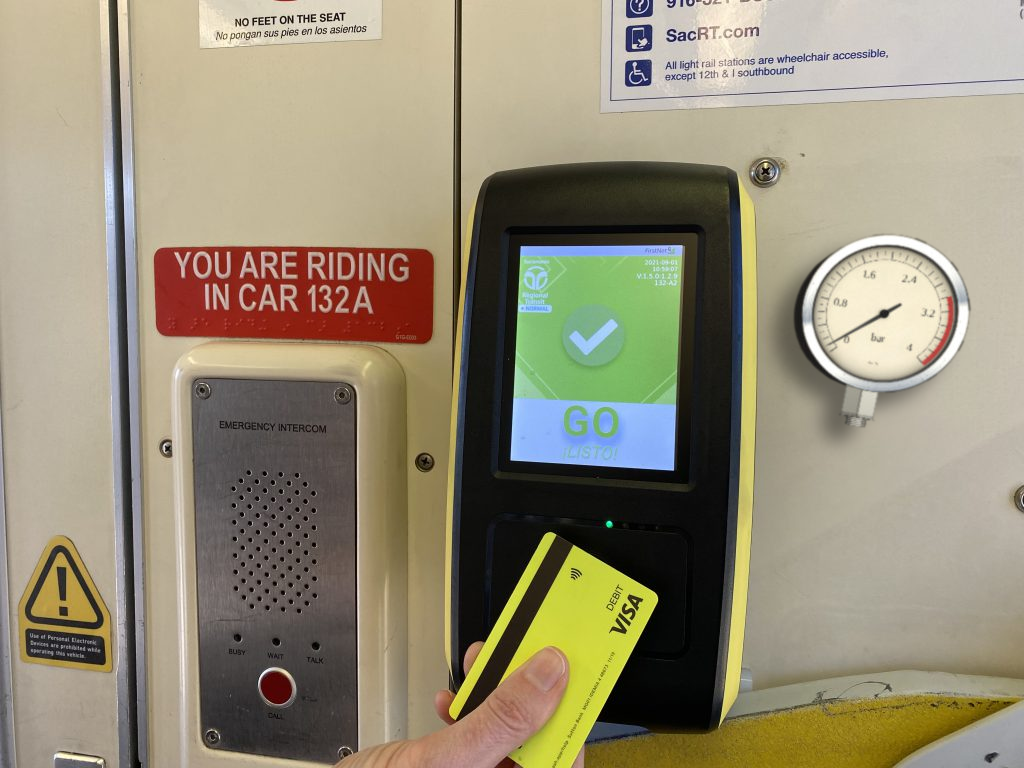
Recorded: 0.1
